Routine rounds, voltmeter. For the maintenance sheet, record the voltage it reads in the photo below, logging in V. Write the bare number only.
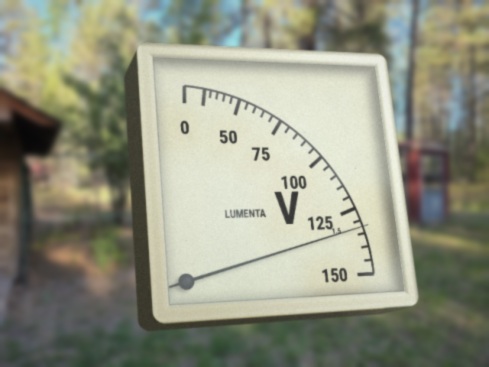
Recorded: 132.5
